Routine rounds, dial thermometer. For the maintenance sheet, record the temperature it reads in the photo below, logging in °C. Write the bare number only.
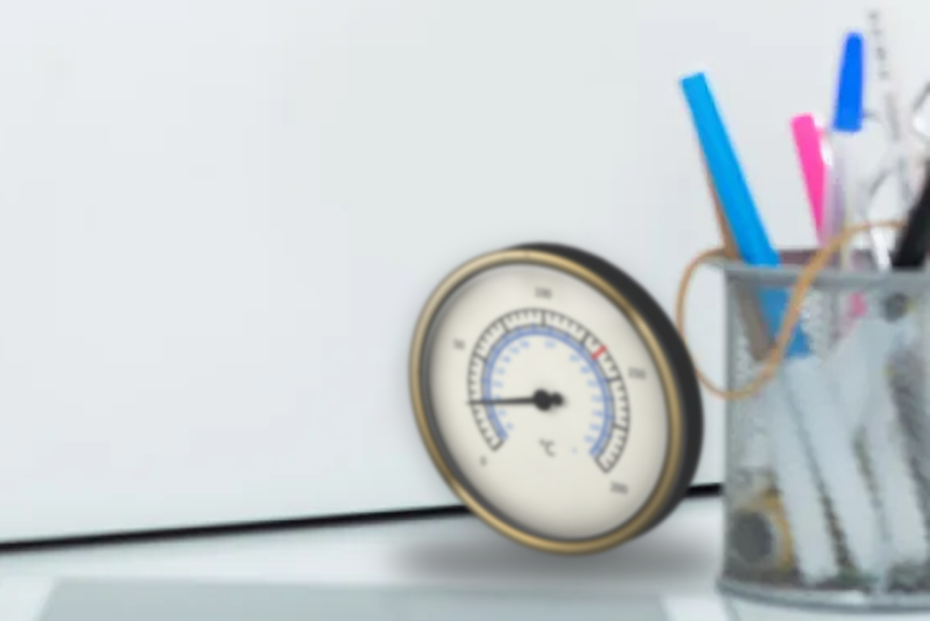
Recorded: 25
